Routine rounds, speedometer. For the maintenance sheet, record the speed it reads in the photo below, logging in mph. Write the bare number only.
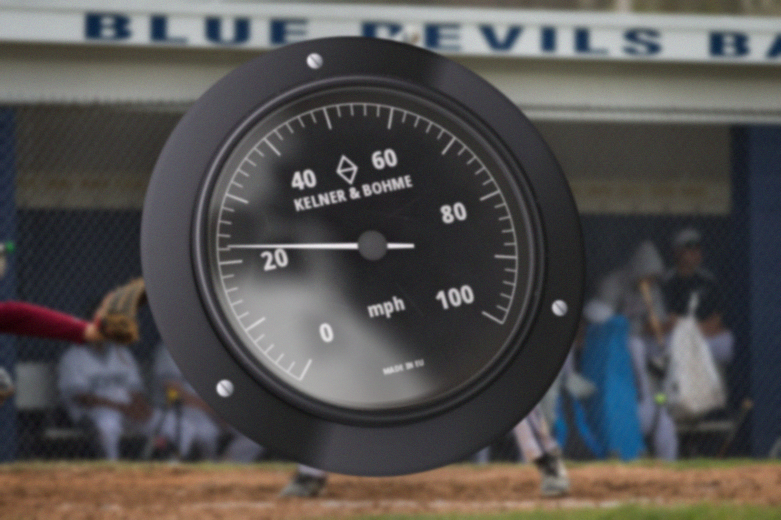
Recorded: 22
